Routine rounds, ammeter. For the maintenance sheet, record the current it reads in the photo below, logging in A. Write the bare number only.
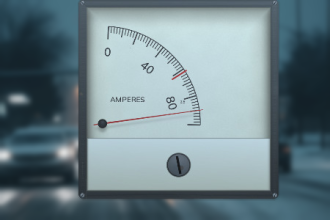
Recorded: 90
